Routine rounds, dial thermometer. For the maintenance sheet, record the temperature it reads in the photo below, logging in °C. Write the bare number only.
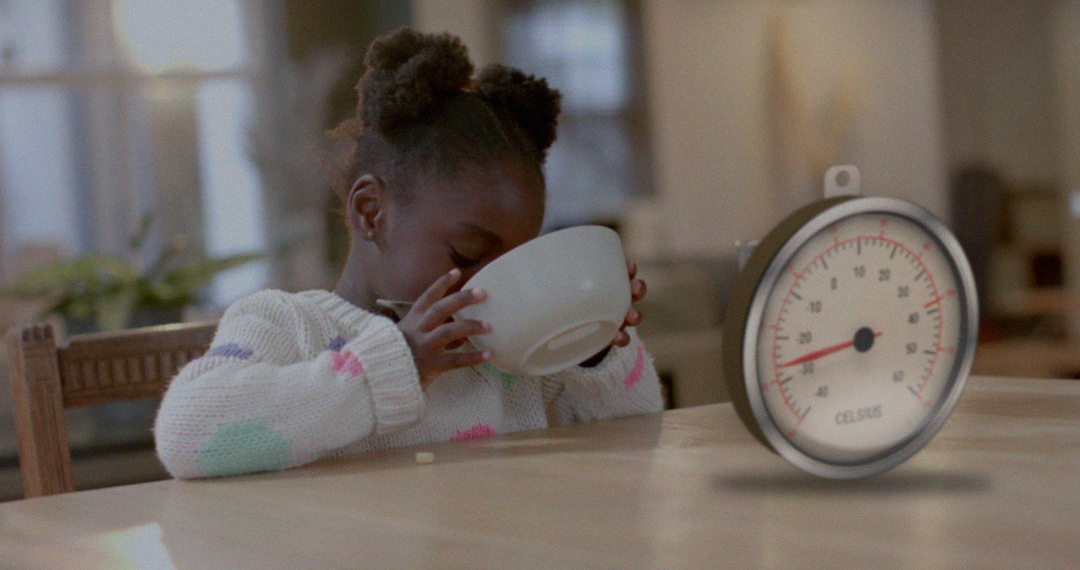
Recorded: -26
